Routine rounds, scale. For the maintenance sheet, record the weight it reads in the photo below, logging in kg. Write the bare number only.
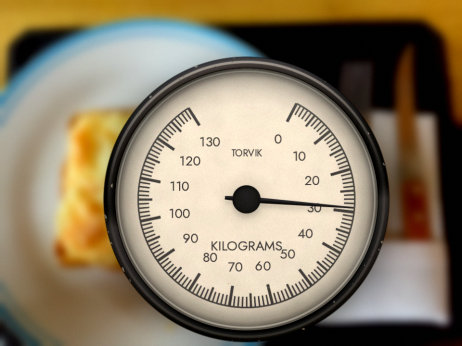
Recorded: 29
